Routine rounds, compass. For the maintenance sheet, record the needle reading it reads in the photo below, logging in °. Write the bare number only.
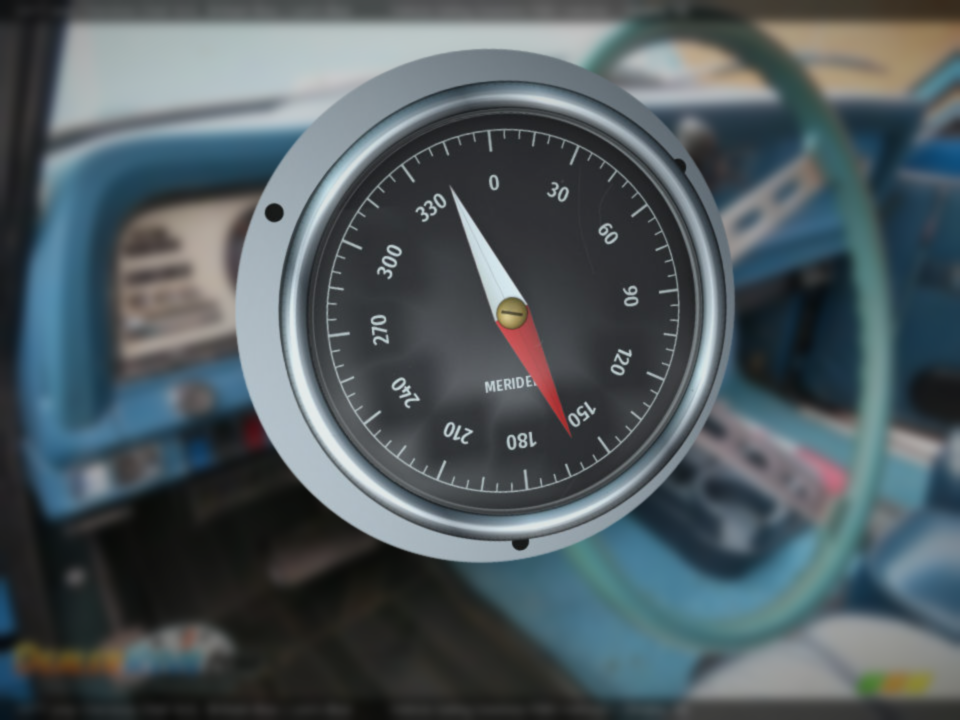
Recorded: 160
